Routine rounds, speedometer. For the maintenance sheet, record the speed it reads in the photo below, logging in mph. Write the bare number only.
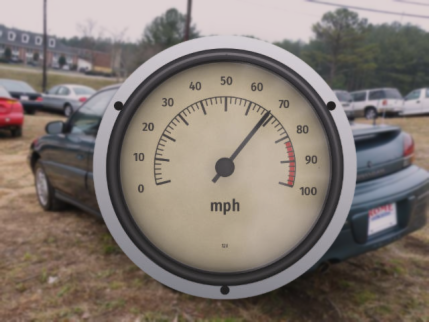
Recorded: 68
